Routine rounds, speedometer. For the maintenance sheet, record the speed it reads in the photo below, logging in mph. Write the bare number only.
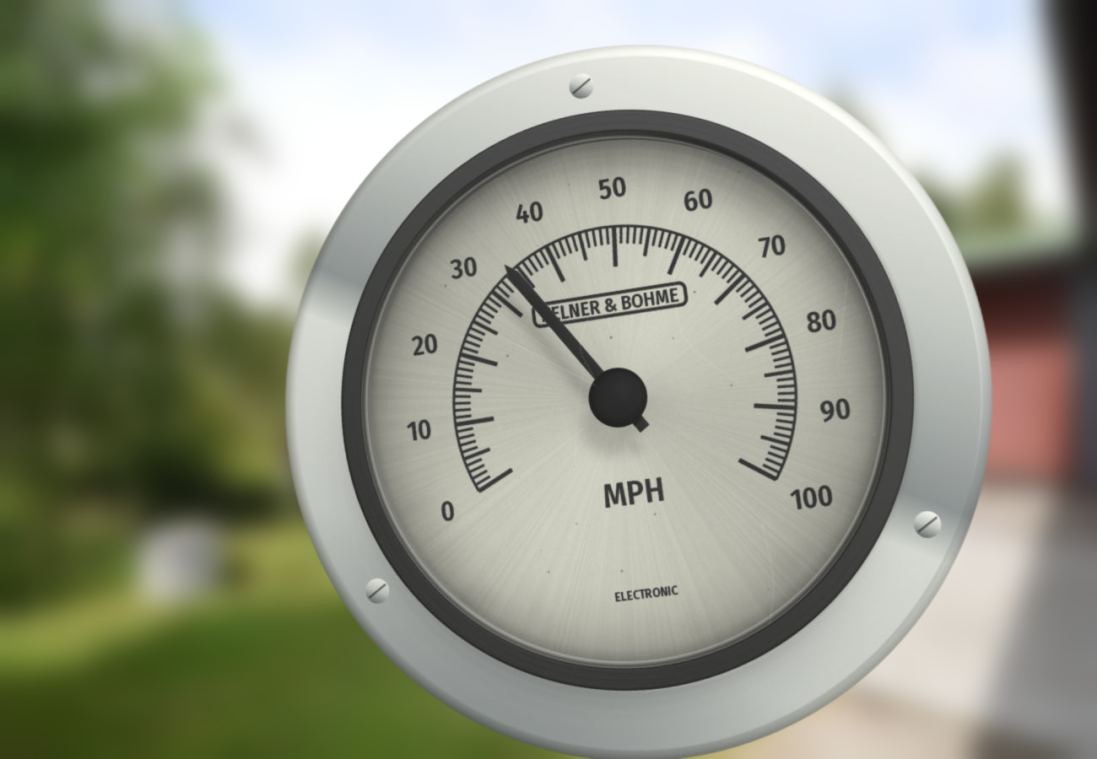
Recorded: 34
